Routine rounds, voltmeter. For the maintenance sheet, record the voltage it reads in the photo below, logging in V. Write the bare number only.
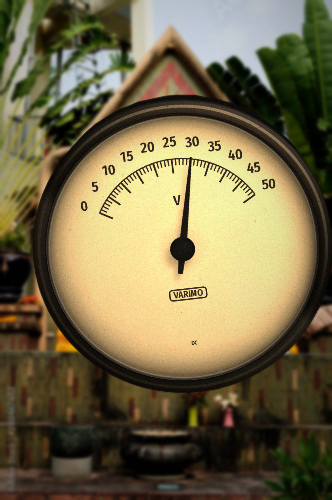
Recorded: 30
